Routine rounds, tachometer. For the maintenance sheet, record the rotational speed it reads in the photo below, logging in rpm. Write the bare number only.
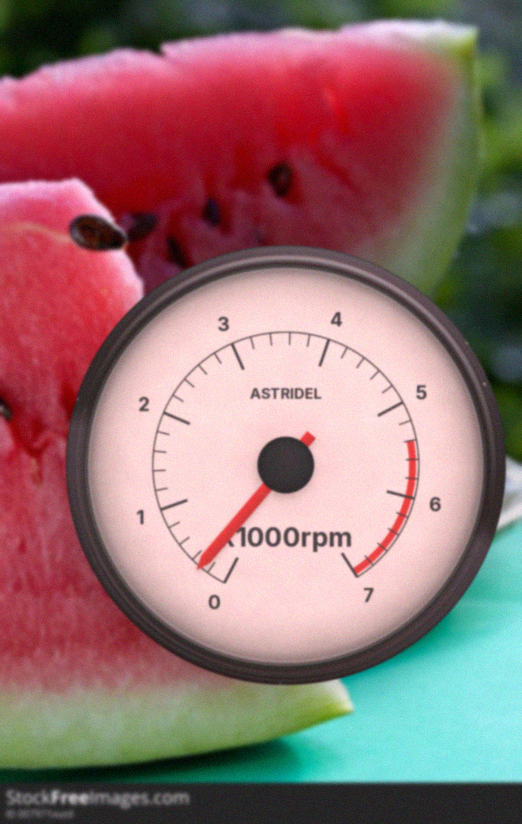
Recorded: 300
